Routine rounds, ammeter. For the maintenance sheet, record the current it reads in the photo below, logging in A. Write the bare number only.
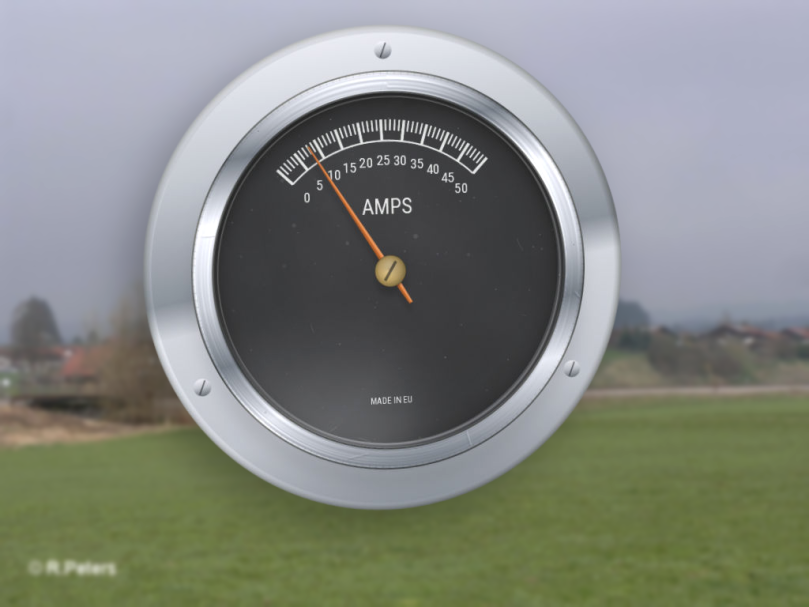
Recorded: 8
